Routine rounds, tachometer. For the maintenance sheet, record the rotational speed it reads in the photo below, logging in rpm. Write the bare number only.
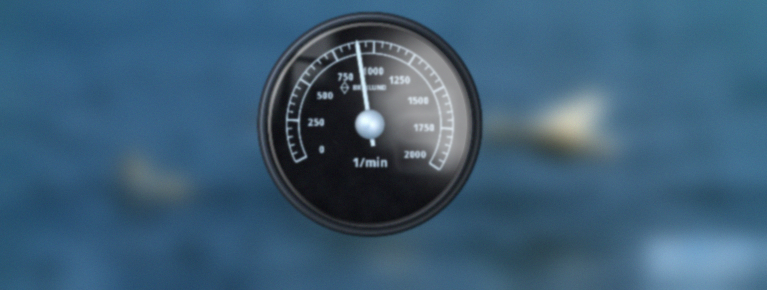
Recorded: 900
